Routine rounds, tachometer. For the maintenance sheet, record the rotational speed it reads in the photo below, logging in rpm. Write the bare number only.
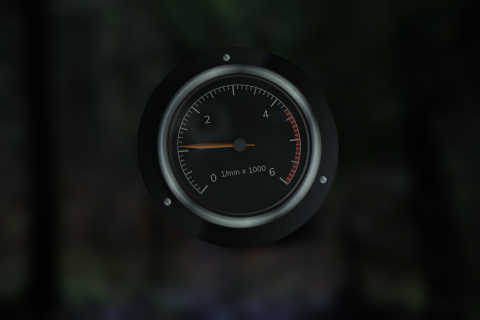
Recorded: 1100
